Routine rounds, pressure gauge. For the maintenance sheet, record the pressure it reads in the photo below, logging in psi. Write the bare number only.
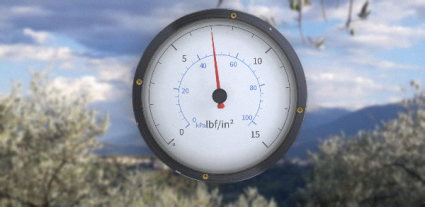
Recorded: 7
